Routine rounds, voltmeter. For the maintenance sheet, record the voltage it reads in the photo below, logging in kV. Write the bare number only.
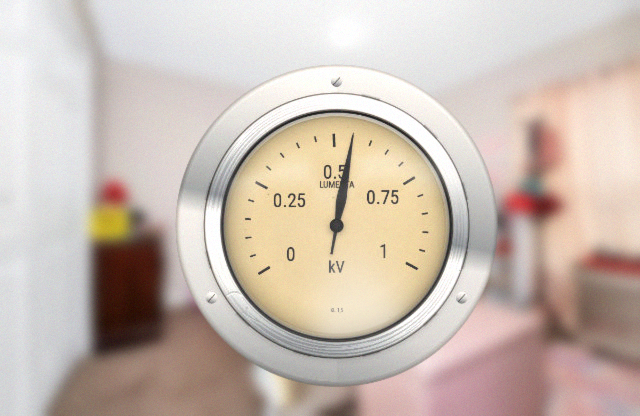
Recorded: 0.55
